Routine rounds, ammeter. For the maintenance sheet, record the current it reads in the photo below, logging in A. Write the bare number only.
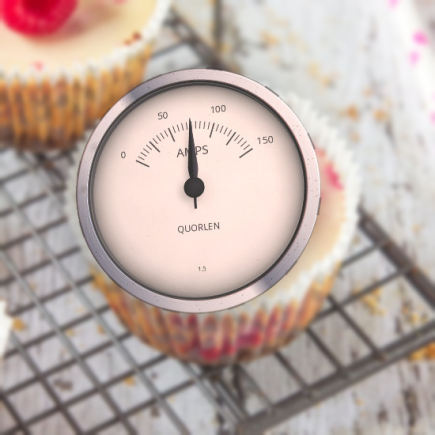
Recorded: 75
